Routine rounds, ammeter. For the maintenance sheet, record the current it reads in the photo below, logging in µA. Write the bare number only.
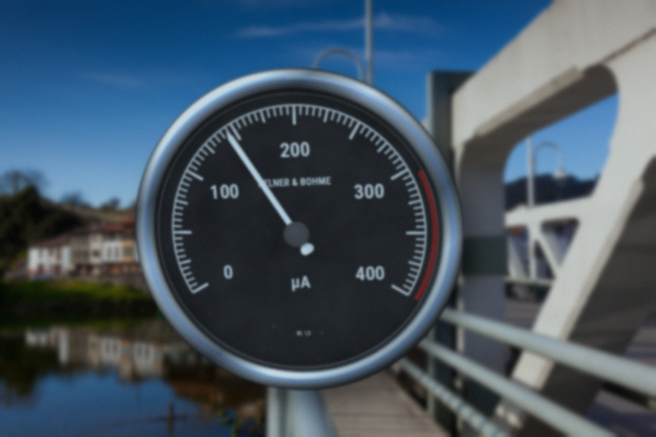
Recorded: 145
